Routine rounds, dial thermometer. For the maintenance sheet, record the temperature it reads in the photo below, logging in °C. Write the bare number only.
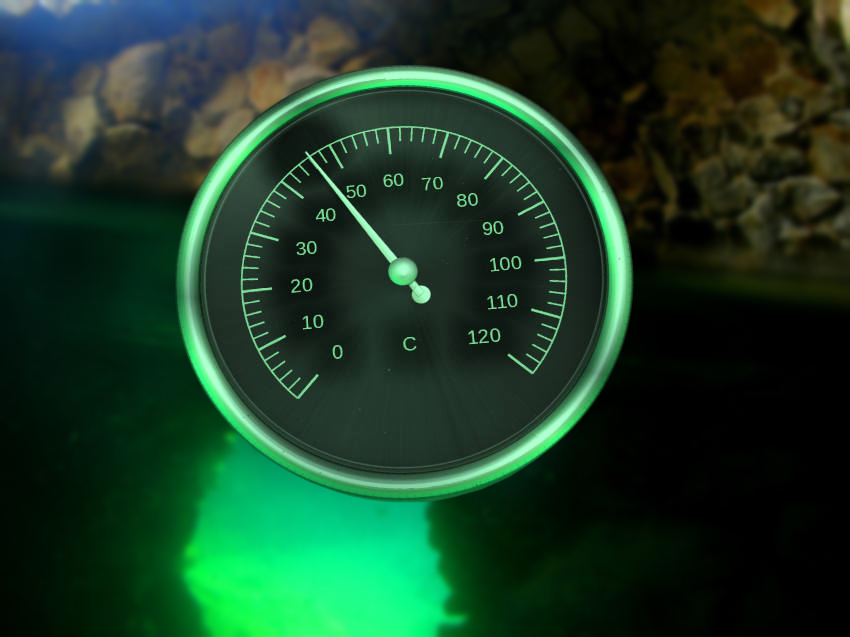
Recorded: 46
